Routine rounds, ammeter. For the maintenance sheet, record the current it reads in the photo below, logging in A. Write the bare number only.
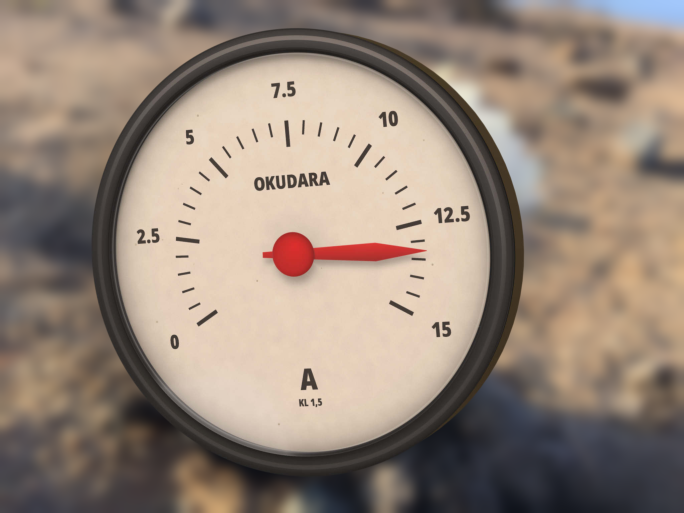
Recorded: 13.25
